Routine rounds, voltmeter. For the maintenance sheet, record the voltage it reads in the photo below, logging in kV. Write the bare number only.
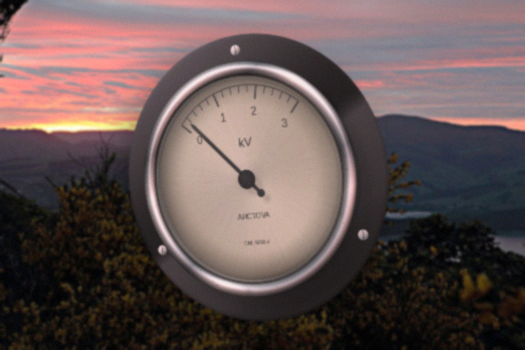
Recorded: 0.2
